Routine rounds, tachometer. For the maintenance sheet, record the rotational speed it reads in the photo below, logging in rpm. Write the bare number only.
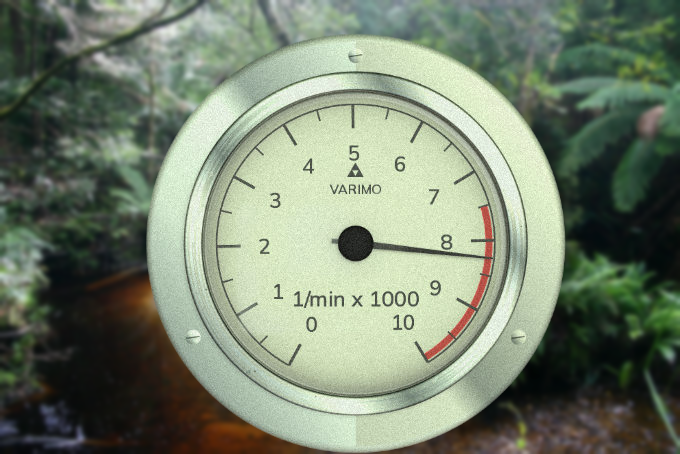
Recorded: 8250
